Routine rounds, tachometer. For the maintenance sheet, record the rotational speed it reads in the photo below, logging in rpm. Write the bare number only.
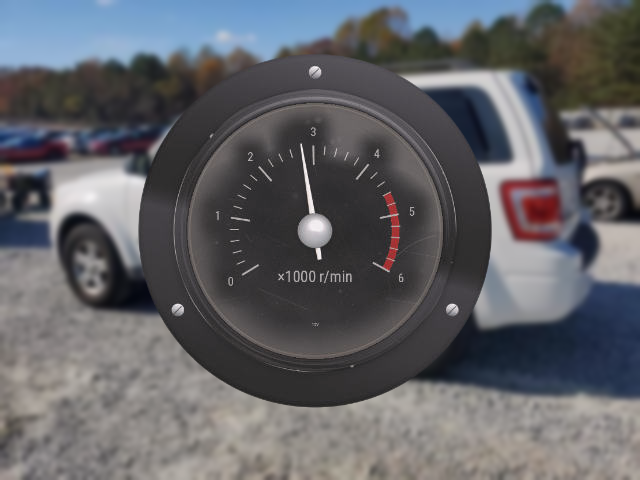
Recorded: 2800
